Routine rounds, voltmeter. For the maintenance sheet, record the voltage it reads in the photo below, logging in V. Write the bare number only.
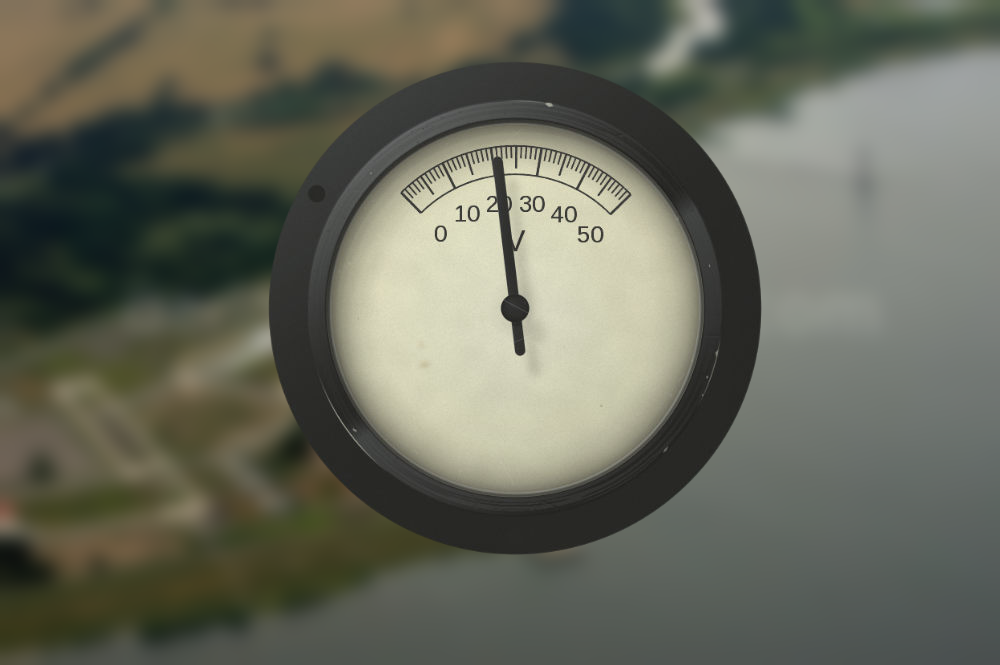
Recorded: 21
